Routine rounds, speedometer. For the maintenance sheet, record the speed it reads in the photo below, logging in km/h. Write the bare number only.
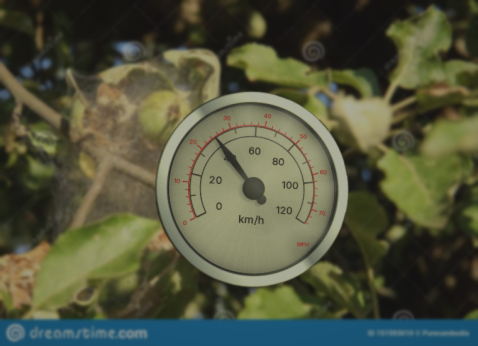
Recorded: 40
